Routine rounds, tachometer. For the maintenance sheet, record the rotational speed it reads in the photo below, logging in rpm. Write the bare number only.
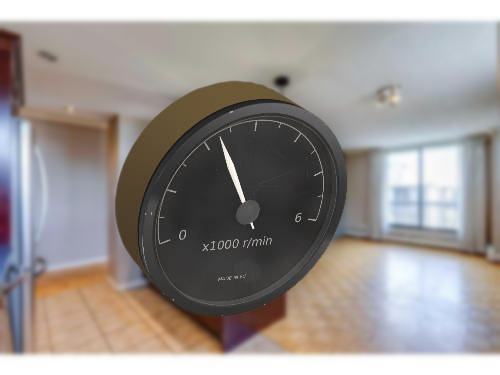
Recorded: 2250
